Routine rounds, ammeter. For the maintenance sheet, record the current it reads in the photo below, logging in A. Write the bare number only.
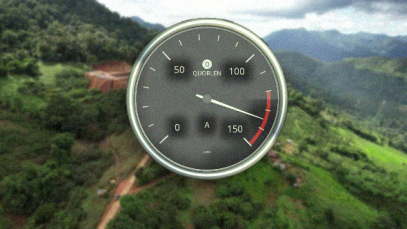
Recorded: 135
